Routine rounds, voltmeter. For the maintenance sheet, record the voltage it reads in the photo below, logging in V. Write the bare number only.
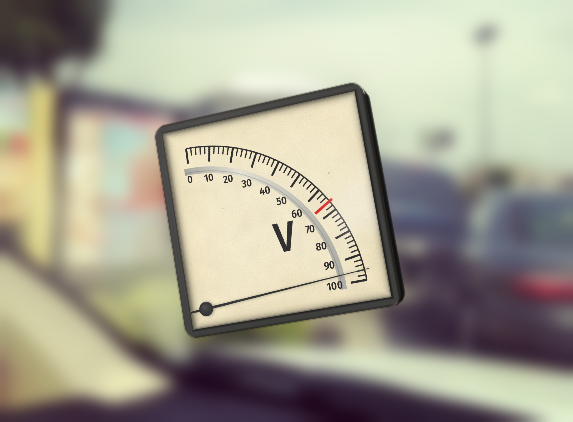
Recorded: 96
